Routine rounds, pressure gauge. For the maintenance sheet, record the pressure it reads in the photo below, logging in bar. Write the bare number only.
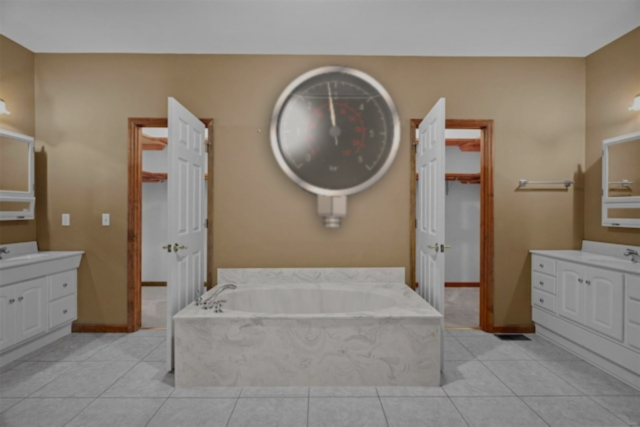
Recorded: 2.8
